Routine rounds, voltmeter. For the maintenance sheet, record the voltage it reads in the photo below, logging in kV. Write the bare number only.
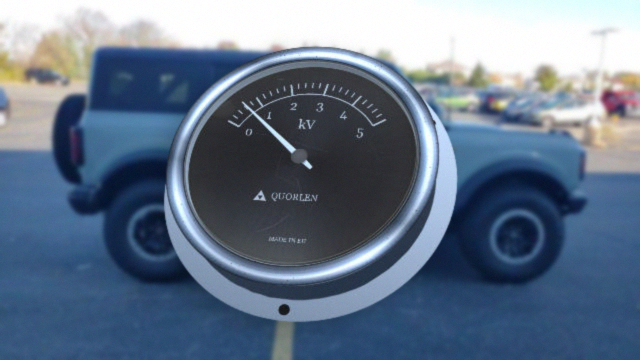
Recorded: 0.6
